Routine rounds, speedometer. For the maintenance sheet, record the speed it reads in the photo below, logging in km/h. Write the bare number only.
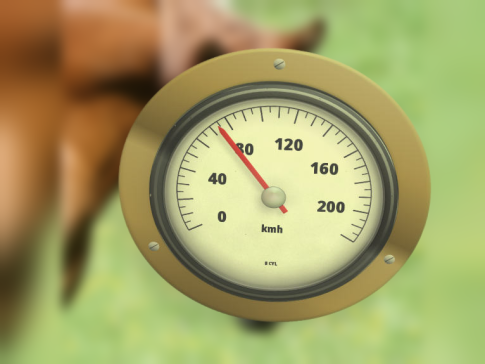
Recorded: 75
